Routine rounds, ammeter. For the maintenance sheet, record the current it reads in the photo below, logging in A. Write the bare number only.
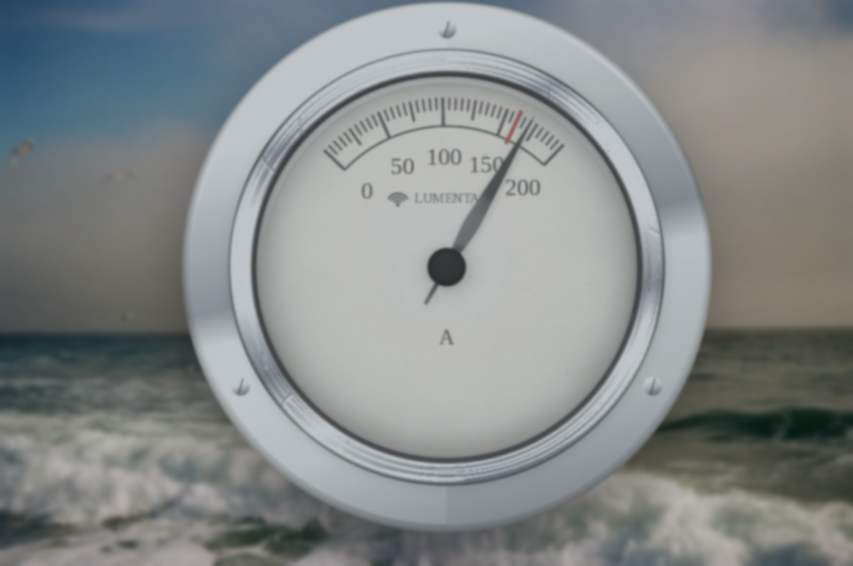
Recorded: 170
